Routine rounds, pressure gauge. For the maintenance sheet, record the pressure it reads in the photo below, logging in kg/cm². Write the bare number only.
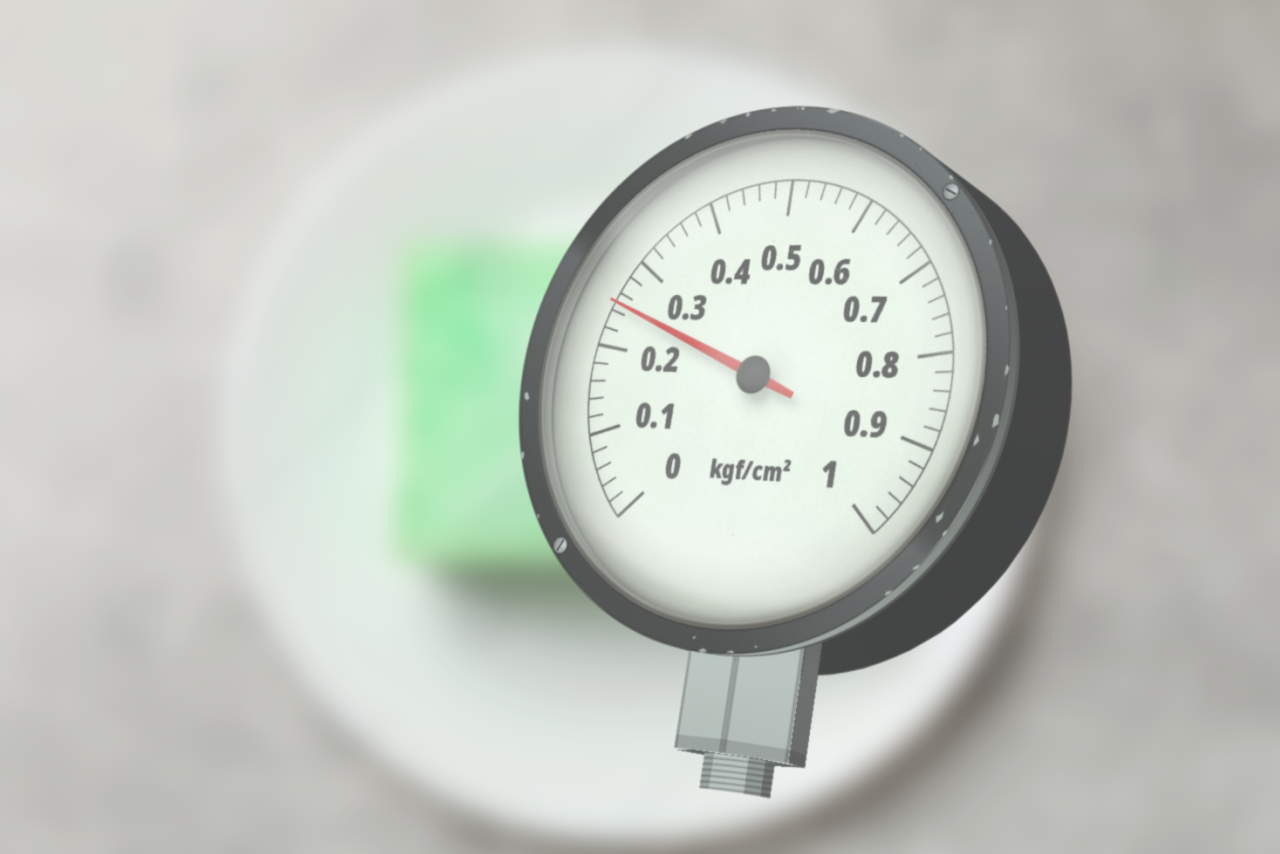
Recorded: 0.25
